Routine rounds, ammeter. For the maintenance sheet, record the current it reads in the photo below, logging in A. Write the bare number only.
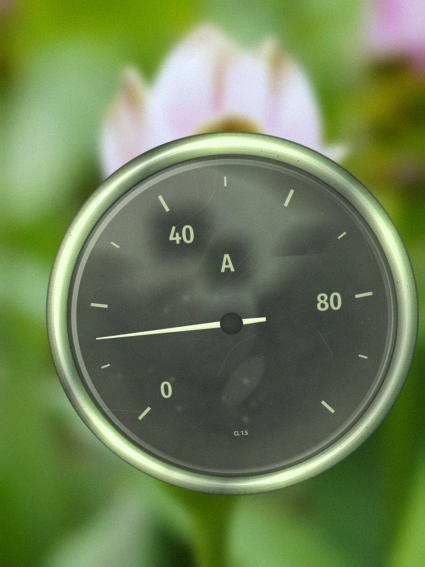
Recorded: 15
